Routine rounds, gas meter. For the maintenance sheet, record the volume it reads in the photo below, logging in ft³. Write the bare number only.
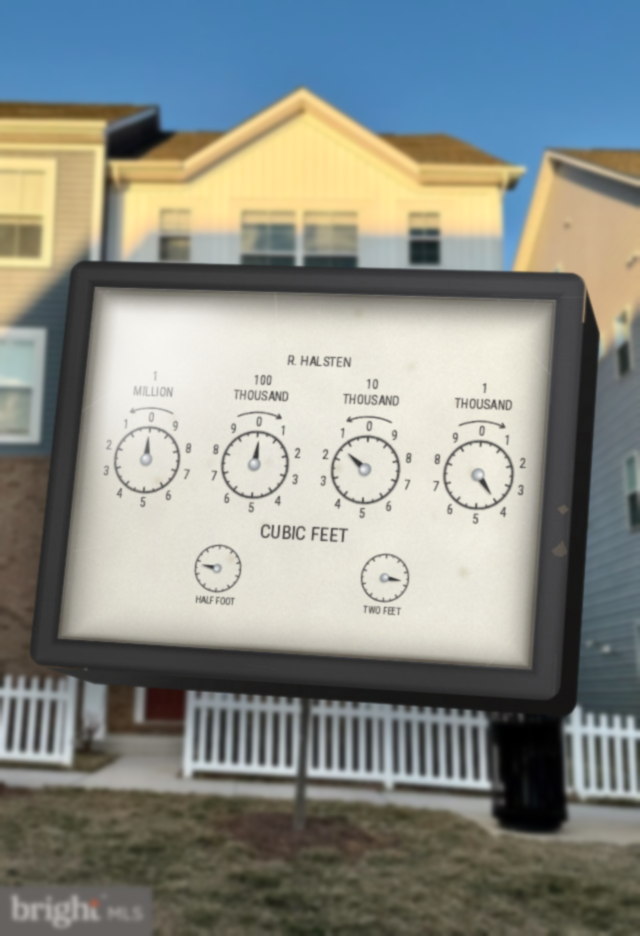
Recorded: 1400
